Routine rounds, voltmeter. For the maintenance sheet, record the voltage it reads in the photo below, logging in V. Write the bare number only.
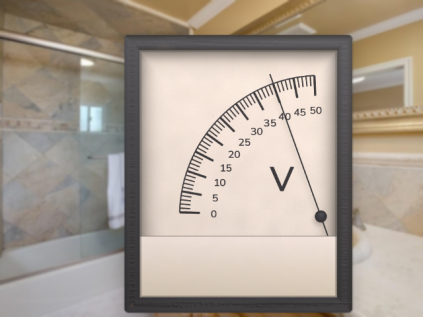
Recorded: 40
